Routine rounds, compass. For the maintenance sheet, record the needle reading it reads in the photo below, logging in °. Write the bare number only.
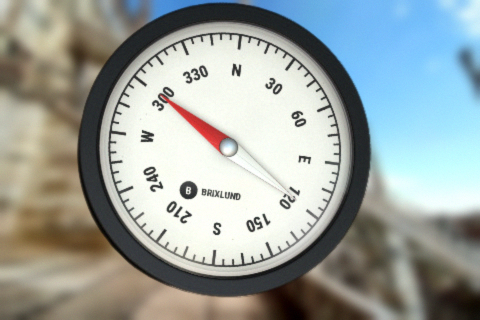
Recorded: 300
